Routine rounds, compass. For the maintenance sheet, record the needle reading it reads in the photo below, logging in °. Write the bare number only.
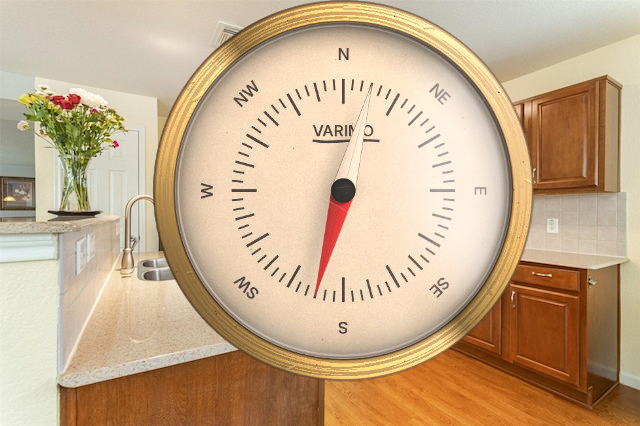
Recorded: 195
